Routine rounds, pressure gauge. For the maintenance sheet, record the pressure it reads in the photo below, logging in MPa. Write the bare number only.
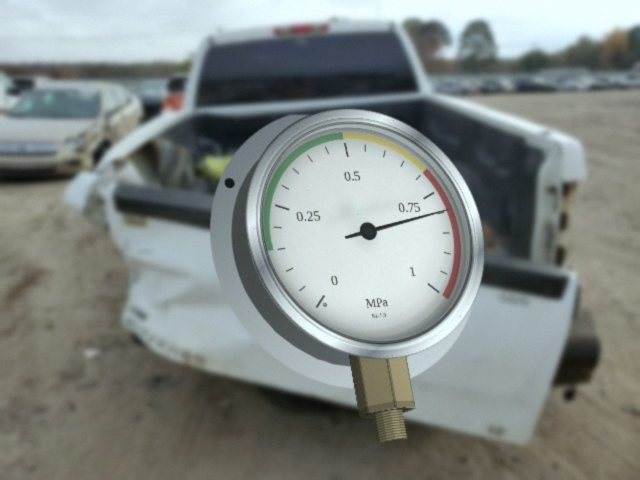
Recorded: 0.8
